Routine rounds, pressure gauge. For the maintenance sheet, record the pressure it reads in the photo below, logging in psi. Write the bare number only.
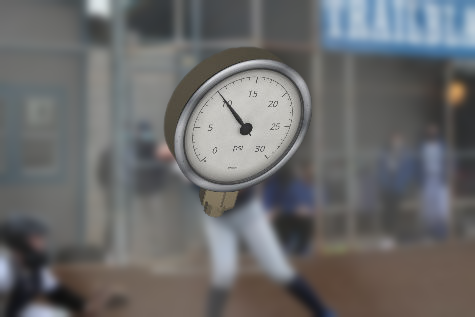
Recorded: 10
